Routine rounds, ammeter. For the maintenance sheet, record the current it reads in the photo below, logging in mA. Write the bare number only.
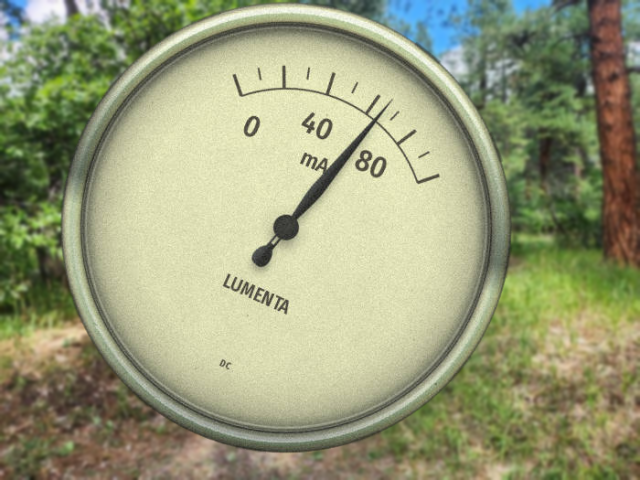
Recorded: 65
